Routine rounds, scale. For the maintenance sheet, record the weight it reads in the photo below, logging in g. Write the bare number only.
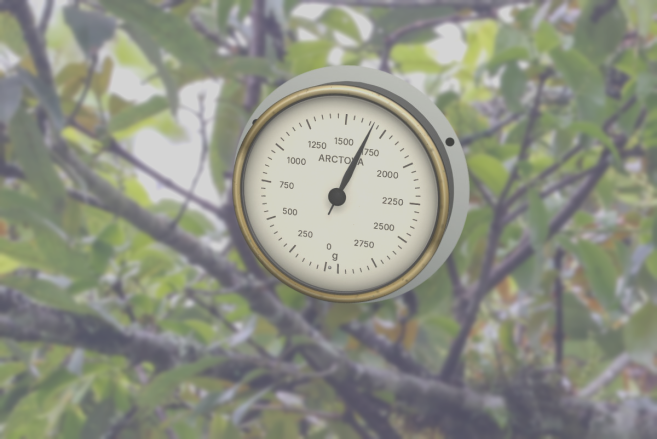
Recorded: 1675
